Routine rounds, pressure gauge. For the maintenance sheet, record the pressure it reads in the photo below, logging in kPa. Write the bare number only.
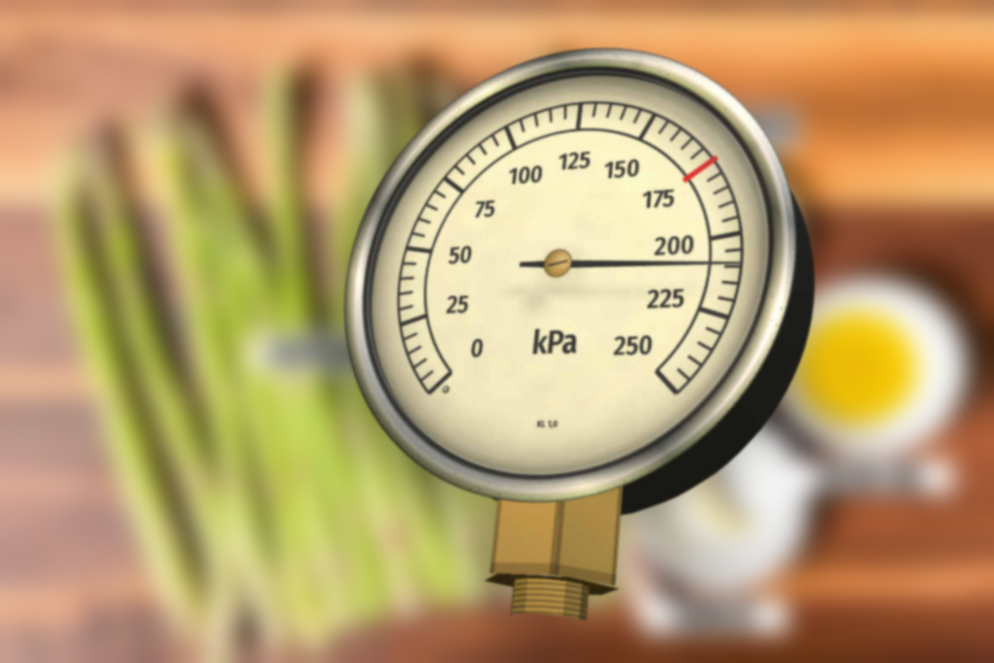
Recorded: 210
